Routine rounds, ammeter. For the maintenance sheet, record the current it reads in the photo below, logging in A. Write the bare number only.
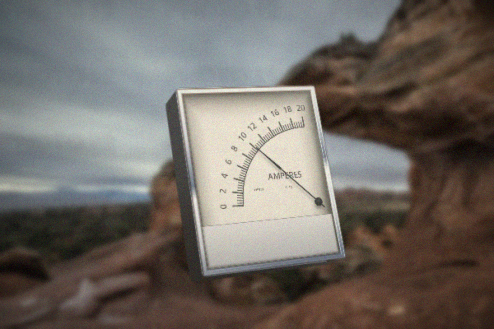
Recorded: 10
